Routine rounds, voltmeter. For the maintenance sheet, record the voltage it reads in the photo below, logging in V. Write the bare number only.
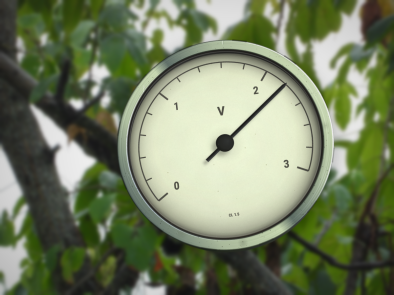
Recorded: 2.2
